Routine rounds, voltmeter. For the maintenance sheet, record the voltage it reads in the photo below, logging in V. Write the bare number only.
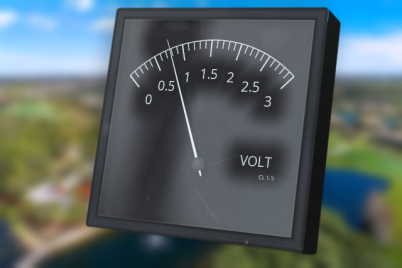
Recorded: 0.8
